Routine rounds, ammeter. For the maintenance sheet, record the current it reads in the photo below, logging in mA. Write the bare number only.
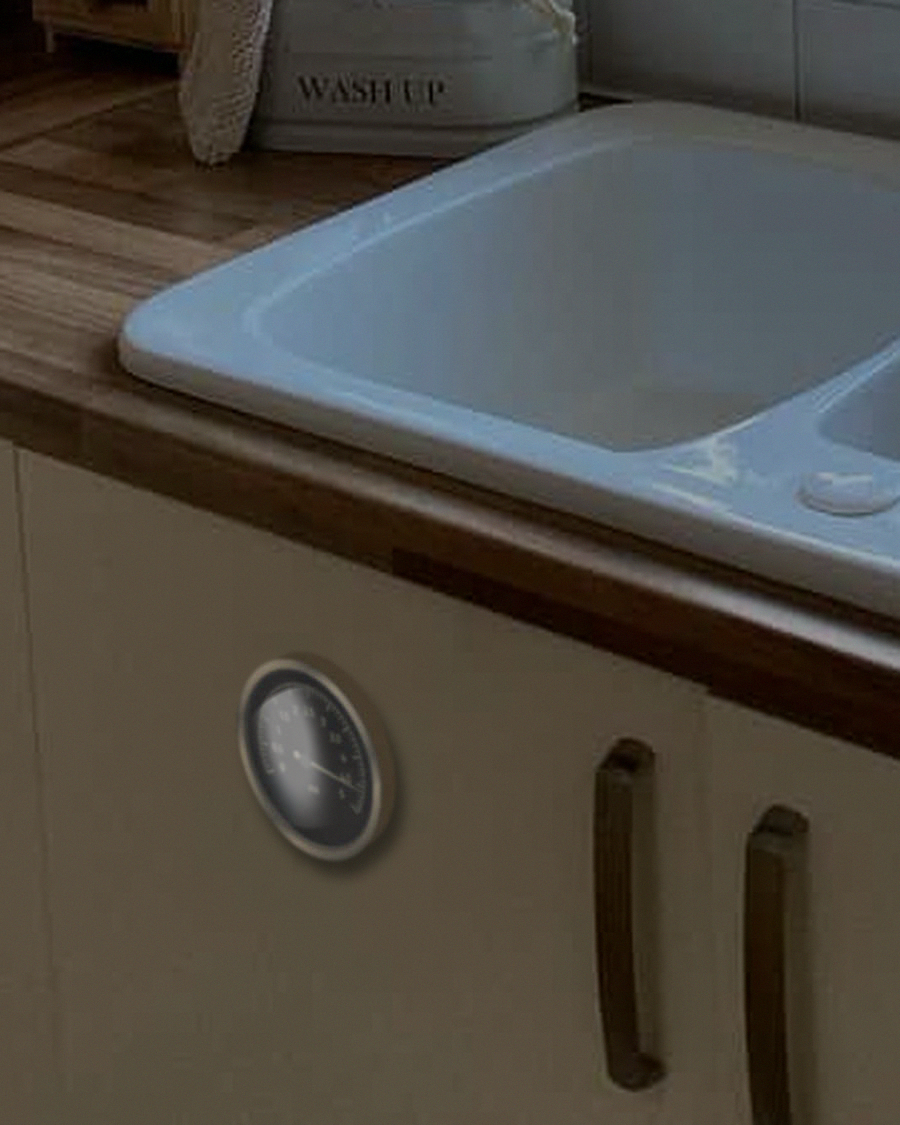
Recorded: 4.5
